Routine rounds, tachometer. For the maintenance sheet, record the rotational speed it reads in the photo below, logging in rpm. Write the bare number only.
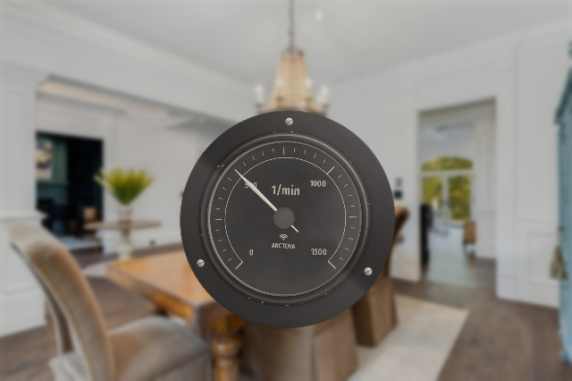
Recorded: 500
